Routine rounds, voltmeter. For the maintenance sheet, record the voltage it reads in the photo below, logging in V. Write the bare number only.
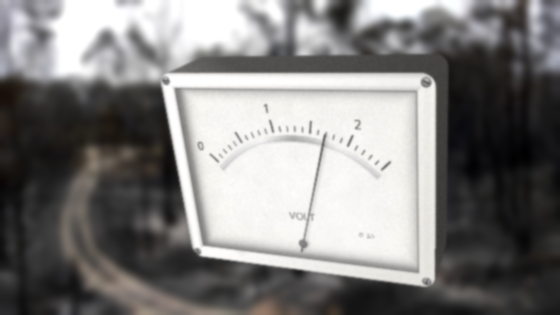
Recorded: 1.7
